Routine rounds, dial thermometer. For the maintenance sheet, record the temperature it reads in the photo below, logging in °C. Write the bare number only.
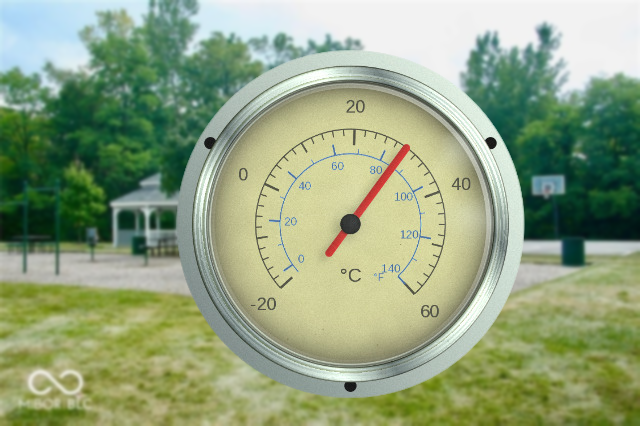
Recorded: 30
